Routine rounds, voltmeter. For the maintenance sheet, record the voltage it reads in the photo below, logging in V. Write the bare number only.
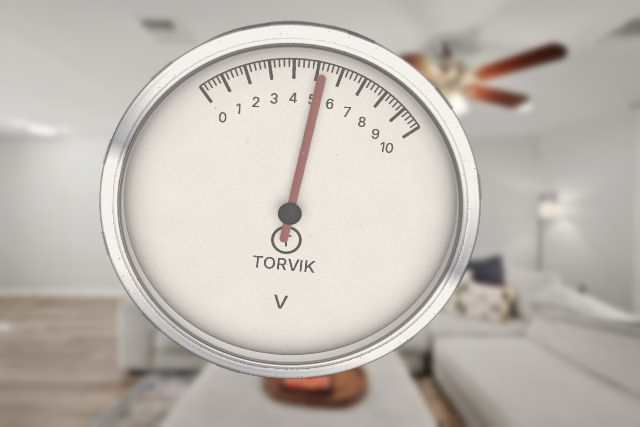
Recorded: 5.2
